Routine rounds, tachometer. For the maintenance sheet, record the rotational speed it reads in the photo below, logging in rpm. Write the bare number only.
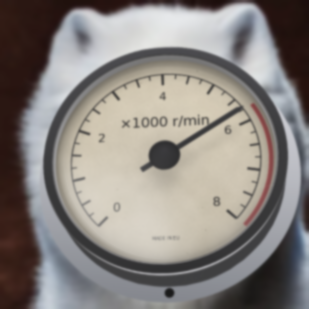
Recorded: 5750
